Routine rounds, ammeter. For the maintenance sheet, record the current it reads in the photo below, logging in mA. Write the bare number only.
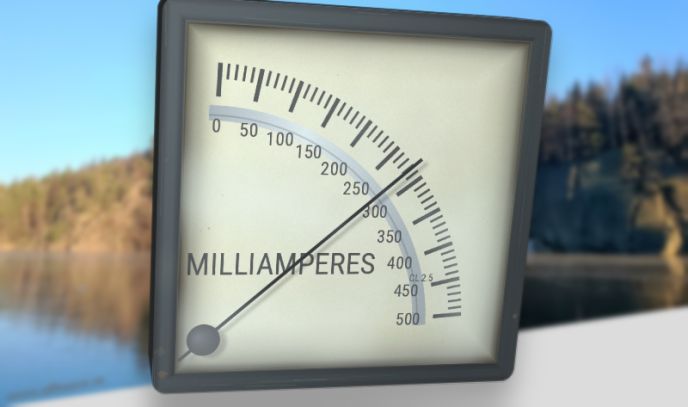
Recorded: 280
